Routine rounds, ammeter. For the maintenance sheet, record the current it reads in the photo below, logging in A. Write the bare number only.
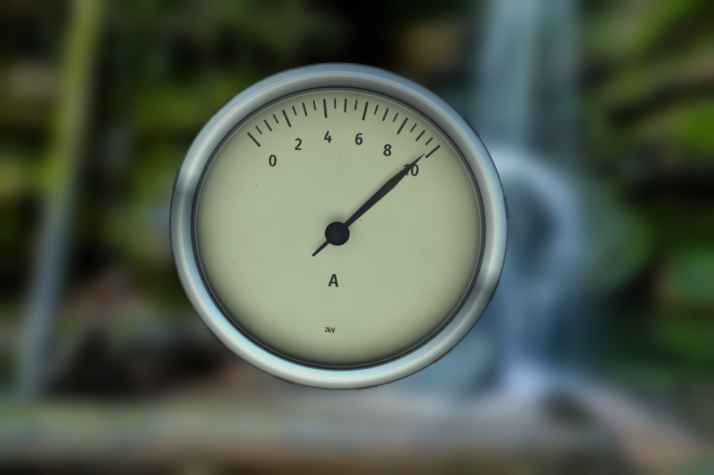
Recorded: 9.75
